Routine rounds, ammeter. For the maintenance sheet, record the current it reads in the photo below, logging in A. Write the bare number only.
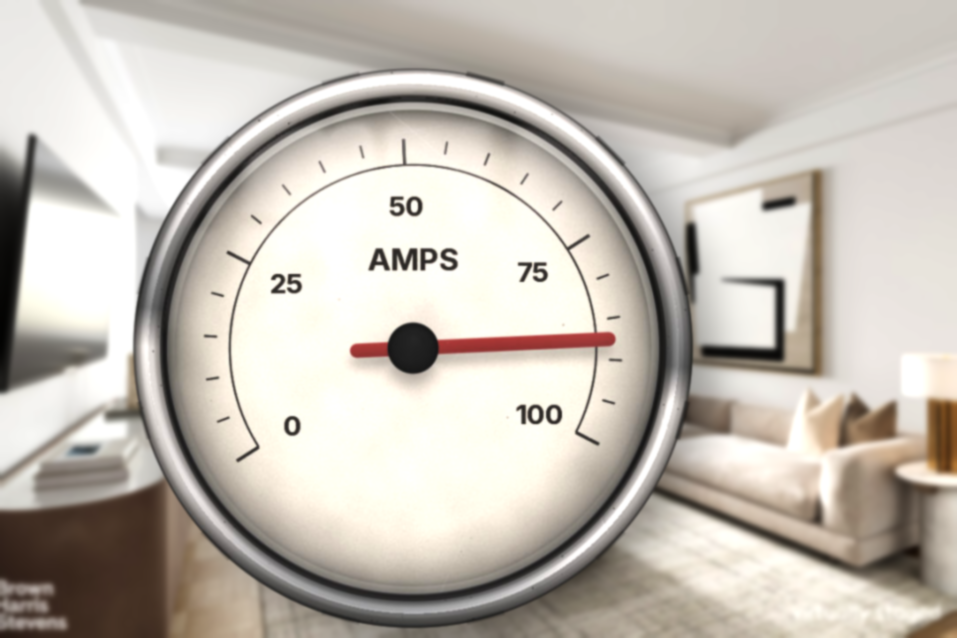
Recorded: 87.5
